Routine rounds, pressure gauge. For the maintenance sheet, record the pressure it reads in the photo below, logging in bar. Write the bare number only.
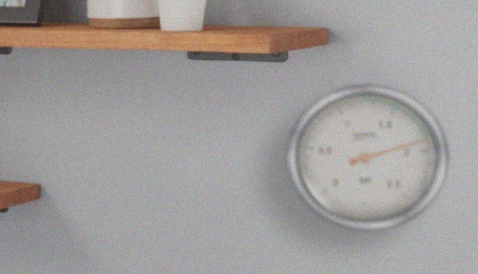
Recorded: 1.9
